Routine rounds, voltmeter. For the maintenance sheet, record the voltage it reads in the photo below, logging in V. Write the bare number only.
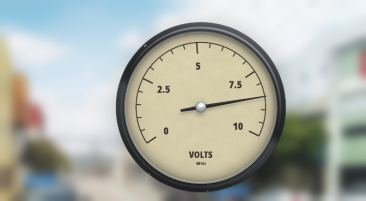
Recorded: 8.5
